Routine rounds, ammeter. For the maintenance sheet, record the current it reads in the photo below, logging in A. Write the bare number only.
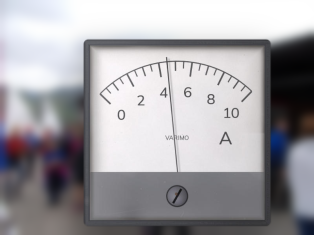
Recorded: 4.5
